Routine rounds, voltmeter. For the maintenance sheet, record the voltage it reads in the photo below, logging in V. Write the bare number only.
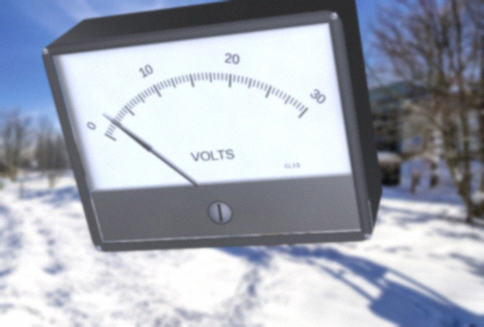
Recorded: 2.5
